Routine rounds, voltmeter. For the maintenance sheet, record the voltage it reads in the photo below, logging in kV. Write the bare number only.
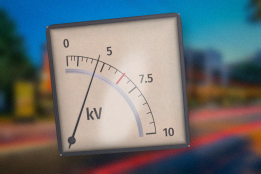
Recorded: 4.5
